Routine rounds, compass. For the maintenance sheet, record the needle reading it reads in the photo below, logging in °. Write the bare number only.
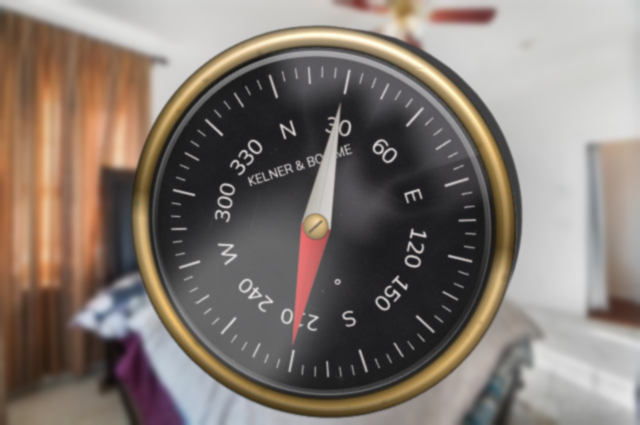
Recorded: 210
